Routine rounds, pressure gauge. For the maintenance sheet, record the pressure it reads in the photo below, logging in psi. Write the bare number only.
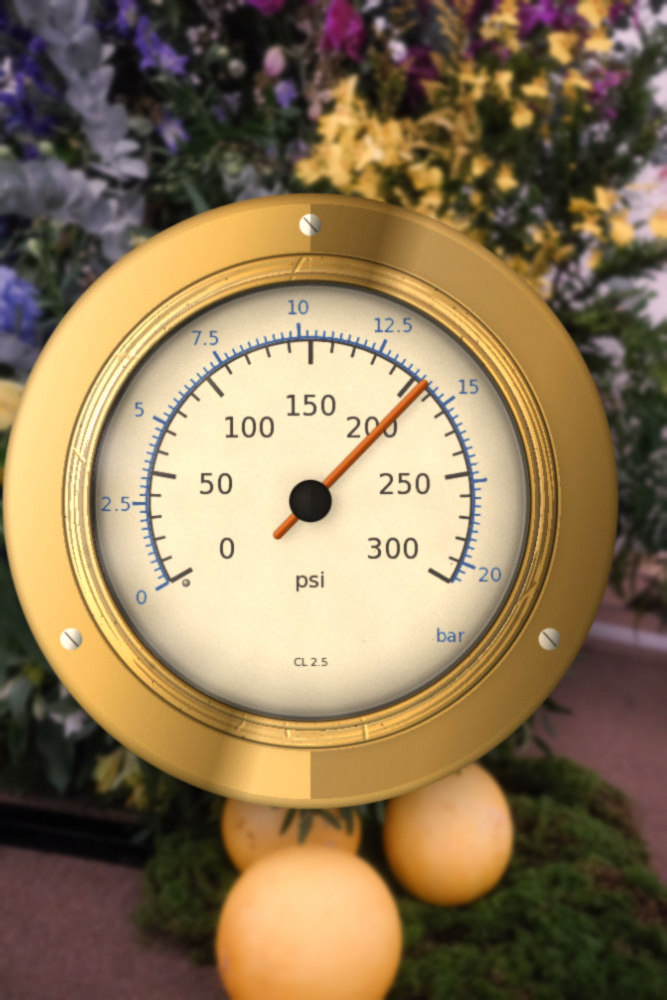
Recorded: 205
